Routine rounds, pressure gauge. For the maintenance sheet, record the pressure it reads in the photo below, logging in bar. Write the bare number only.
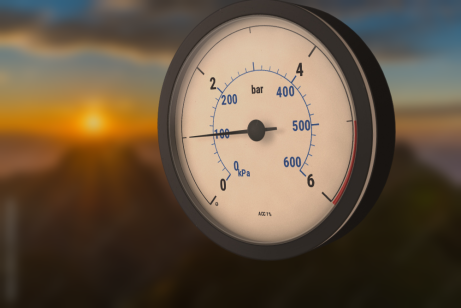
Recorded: 1
